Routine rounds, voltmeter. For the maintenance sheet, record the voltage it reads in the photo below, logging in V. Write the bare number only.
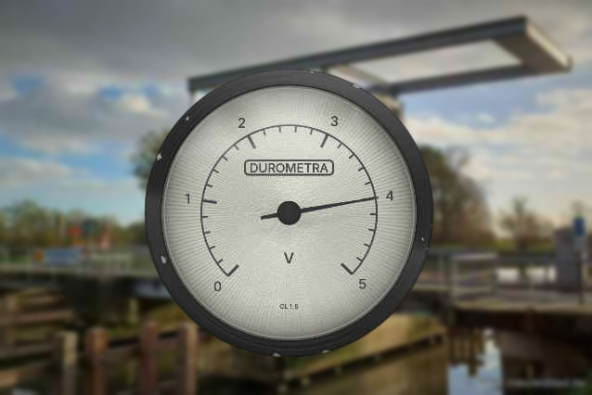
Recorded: 4
